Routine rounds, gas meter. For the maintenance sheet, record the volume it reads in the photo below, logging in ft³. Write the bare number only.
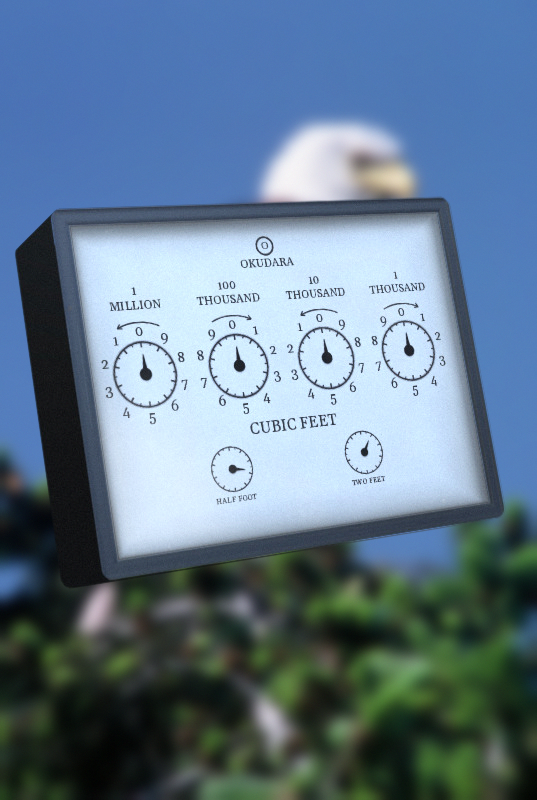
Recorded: 0
